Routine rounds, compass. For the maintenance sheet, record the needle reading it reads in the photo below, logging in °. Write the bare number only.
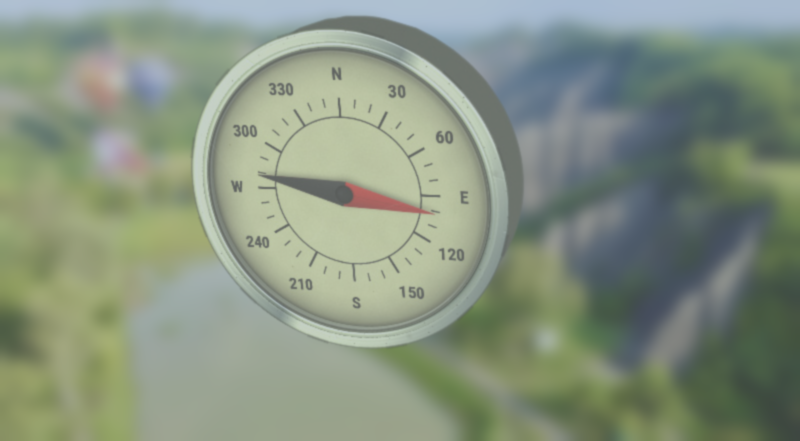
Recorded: 100
